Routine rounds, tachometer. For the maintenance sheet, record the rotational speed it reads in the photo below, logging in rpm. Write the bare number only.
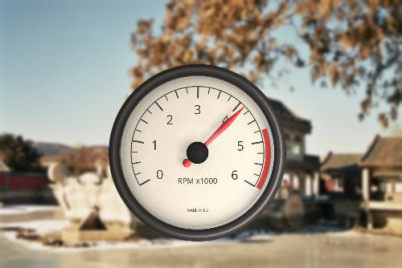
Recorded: 4125
